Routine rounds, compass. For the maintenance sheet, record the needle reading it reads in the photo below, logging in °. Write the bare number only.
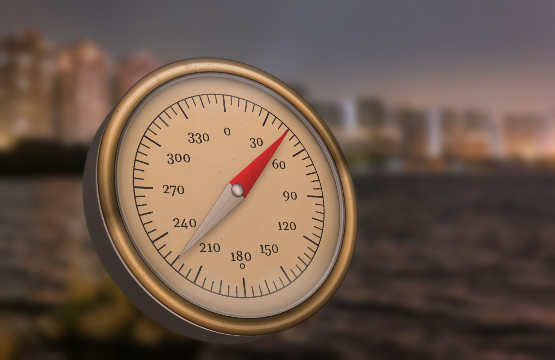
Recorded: 45
